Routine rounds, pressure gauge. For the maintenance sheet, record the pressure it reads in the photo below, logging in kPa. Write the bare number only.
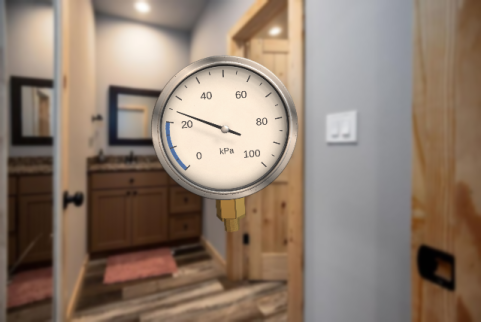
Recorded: 25
